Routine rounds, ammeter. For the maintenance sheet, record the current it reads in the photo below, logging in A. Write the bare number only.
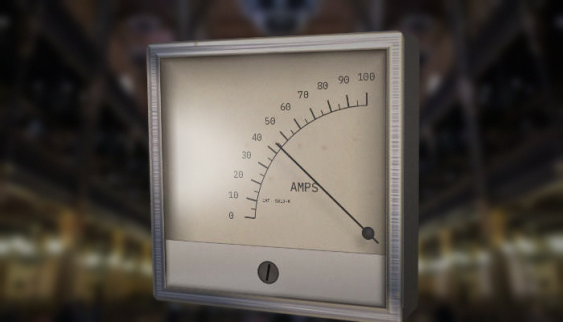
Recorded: 45
